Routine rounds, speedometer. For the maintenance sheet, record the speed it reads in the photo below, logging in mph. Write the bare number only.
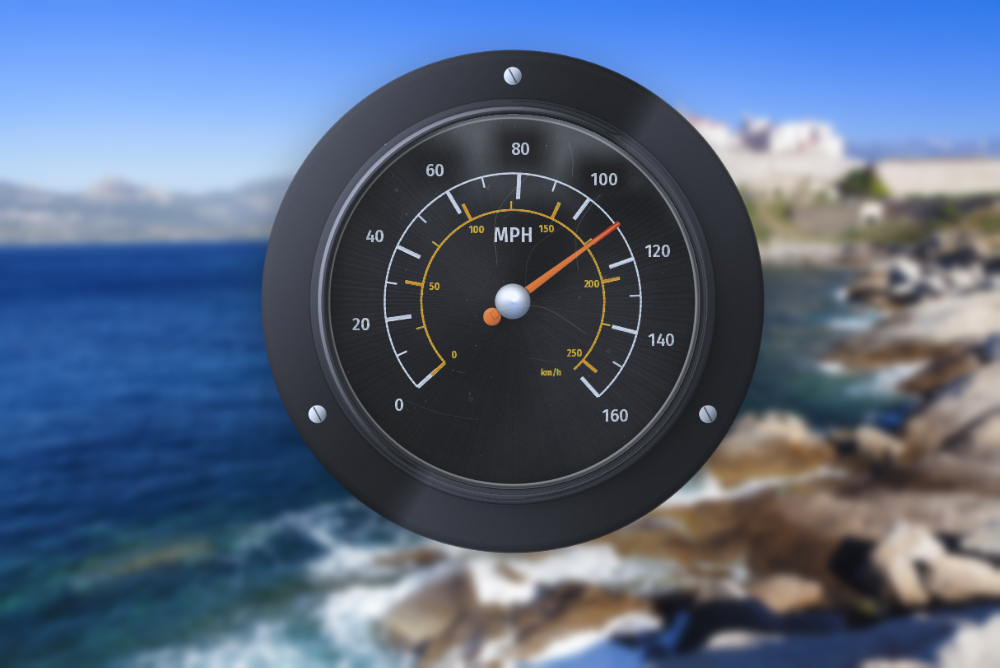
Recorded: 110
